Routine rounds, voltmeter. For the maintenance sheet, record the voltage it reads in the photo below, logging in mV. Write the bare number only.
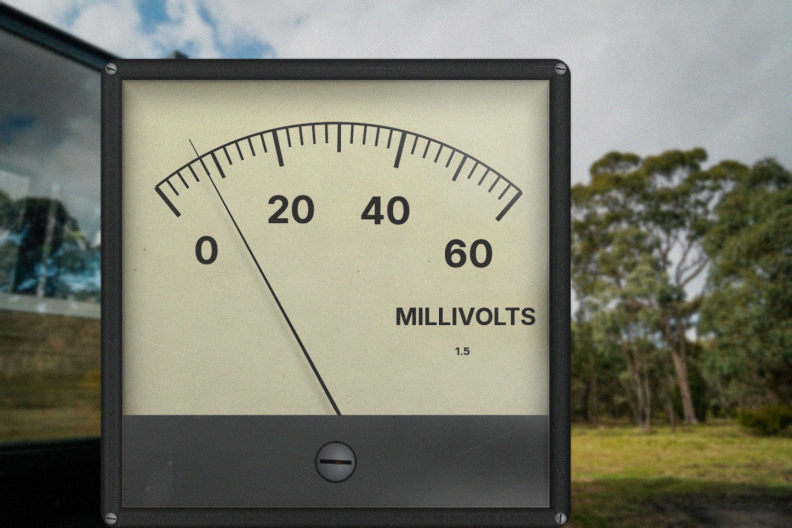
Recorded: 8
